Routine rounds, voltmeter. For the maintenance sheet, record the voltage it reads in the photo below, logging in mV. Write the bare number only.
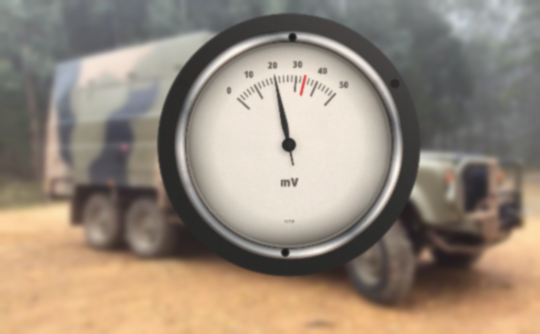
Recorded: 20
